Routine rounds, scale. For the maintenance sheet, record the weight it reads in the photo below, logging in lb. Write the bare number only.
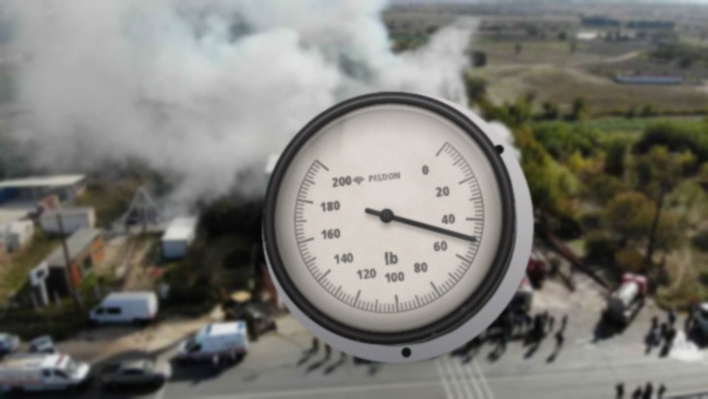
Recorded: 50
